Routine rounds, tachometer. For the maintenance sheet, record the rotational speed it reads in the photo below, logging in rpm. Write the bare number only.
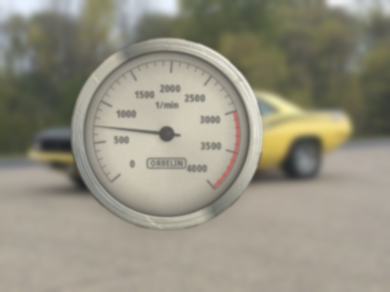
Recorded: 700
